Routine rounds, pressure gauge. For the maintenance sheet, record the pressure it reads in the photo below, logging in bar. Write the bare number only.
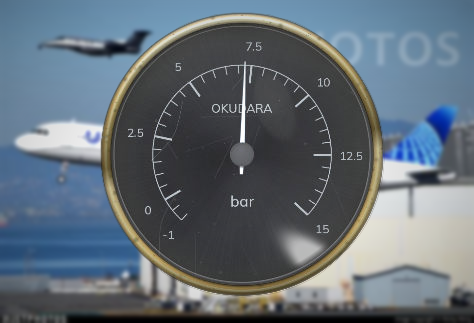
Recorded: 7.25
